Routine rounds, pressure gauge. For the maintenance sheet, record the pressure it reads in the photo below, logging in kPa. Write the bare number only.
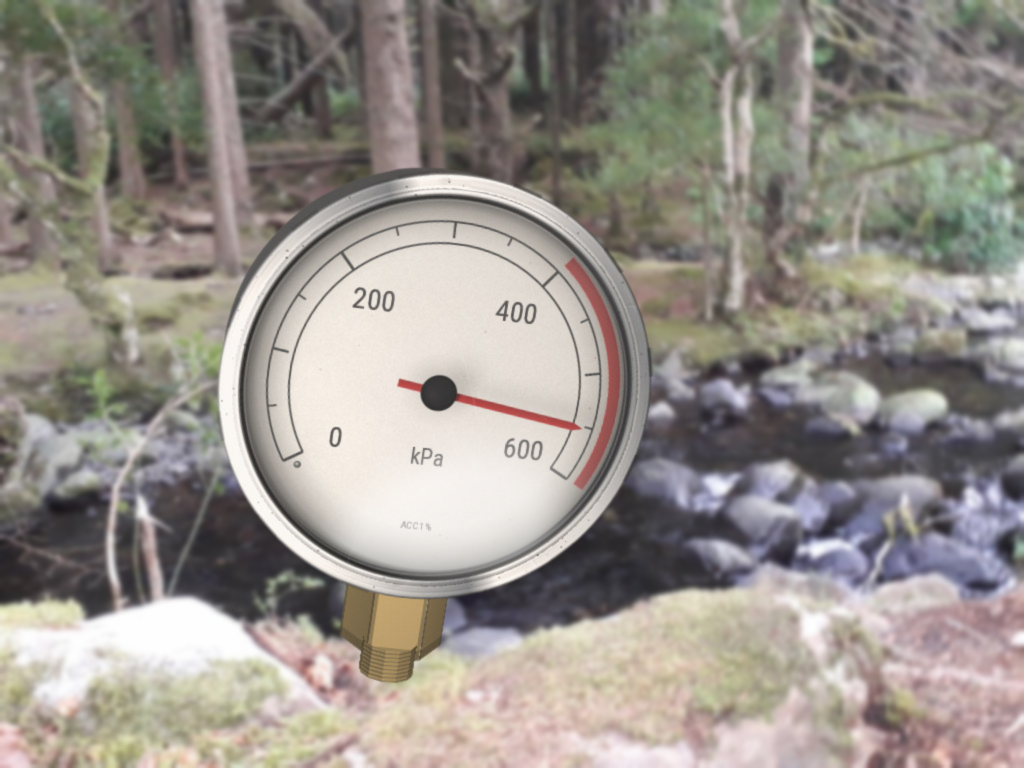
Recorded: 550
